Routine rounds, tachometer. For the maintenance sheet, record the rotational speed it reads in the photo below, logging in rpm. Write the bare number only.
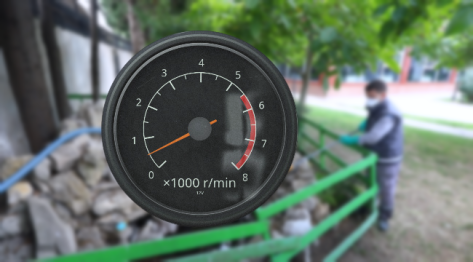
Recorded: 500
